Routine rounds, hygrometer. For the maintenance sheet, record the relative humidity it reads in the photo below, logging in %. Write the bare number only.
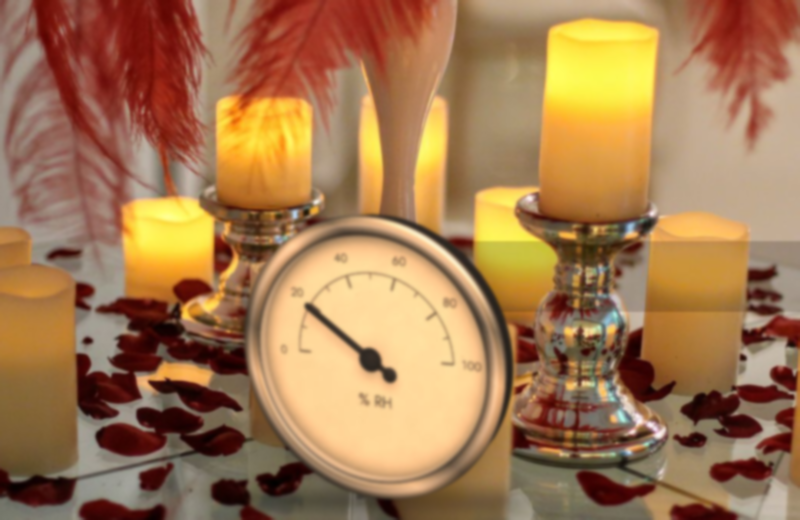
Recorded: 20
